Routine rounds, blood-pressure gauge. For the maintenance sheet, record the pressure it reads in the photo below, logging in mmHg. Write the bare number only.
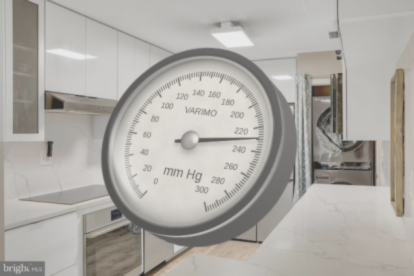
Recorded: 230
